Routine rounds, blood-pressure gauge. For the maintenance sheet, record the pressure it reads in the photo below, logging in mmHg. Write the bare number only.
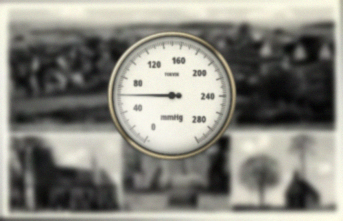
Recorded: 60
